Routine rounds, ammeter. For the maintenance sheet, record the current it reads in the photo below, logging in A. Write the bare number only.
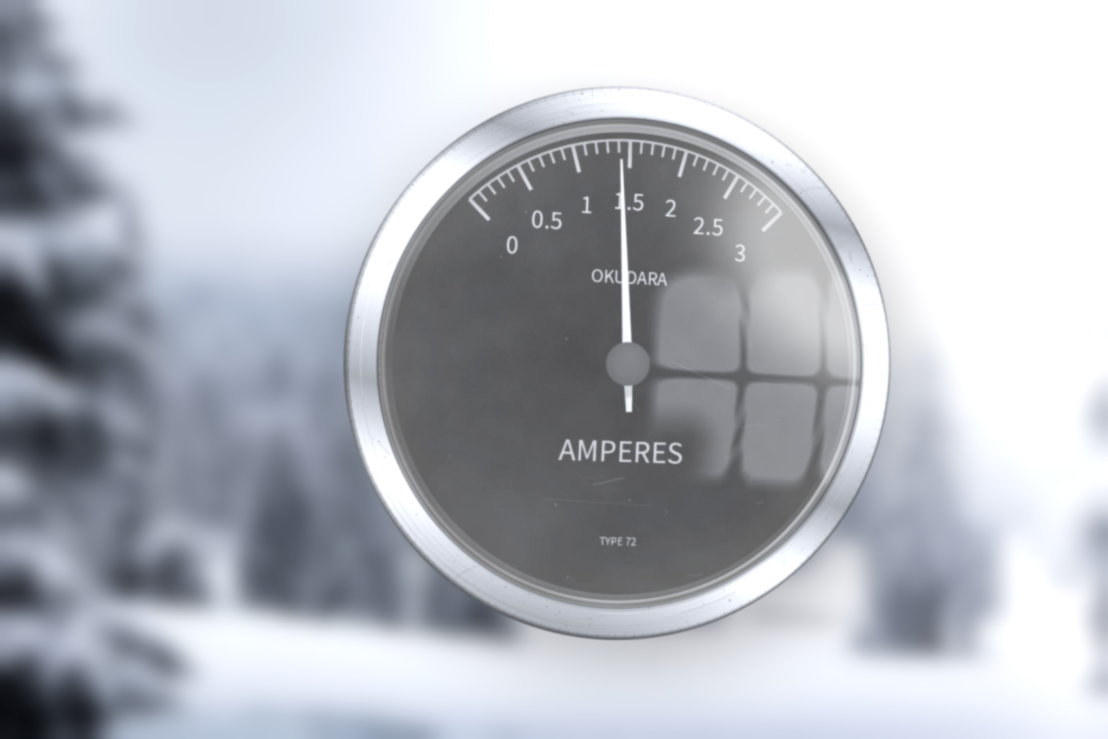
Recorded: 1.4
